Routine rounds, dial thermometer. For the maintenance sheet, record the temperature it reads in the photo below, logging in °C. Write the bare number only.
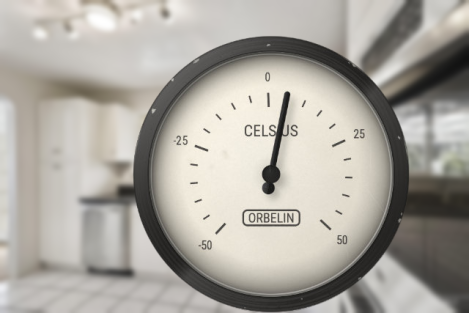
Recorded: 5
